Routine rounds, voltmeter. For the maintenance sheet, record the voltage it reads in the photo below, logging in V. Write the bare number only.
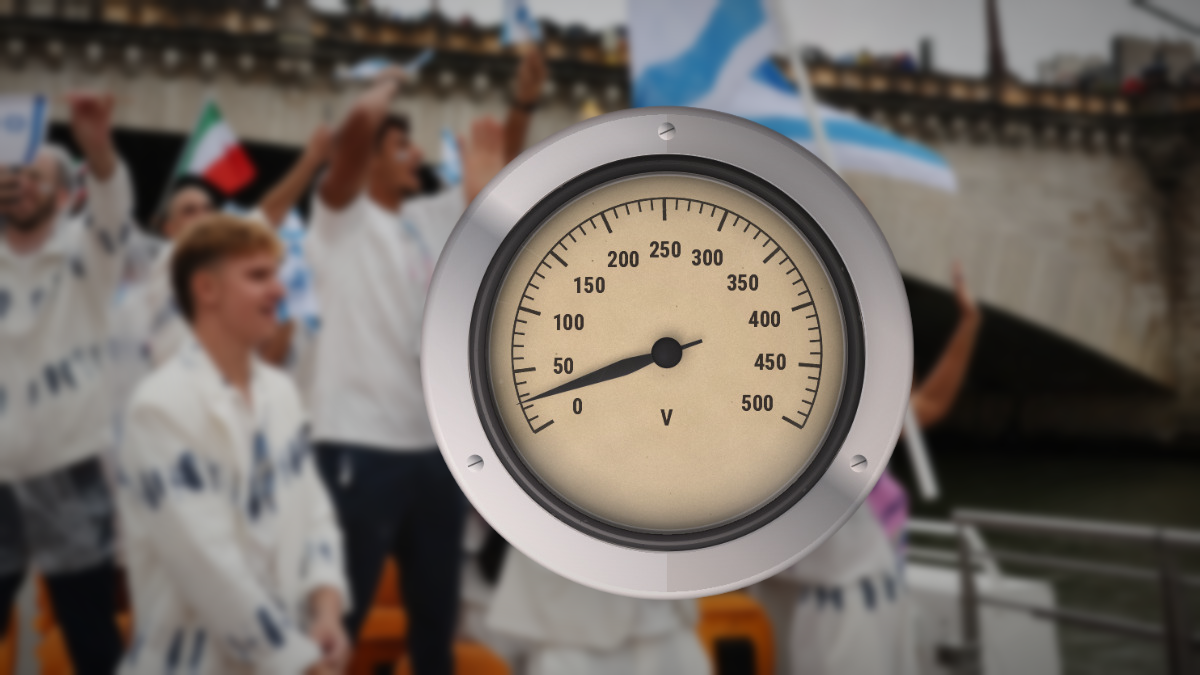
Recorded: 25
